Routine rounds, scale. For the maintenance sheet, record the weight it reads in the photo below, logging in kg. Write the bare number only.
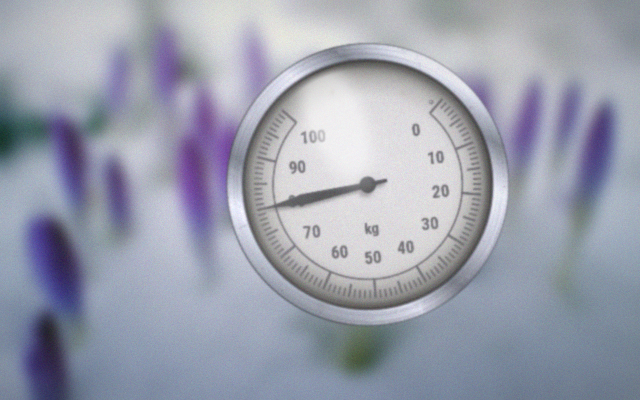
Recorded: 80
